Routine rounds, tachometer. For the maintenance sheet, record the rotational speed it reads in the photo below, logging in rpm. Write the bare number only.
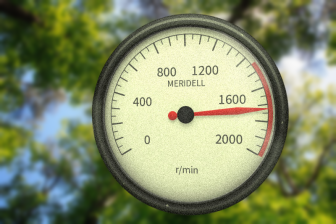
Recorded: 1725
